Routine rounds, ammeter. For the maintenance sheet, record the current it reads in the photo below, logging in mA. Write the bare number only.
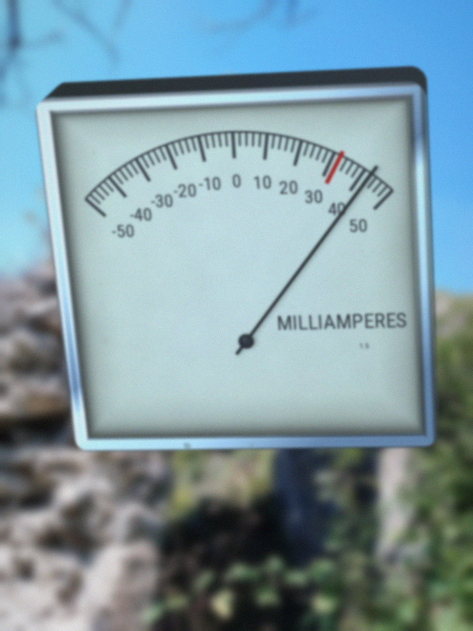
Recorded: 42
